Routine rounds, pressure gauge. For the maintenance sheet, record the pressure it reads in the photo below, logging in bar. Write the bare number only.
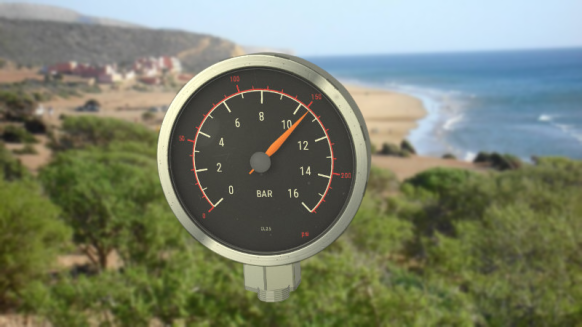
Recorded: 10.5
